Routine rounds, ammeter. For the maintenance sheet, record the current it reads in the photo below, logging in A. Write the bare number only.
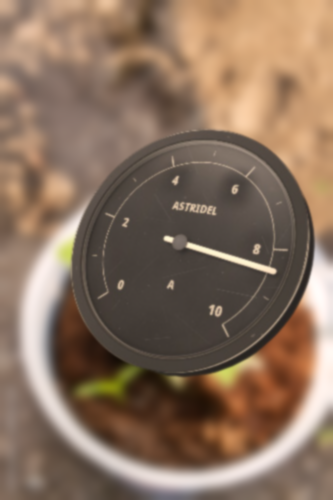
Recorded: 8.5
